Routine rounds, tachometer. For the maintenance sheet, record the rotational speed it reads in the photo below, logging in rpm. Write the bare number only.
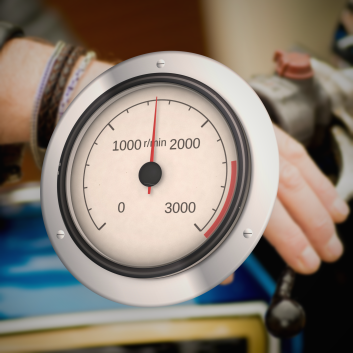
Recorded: 1500
